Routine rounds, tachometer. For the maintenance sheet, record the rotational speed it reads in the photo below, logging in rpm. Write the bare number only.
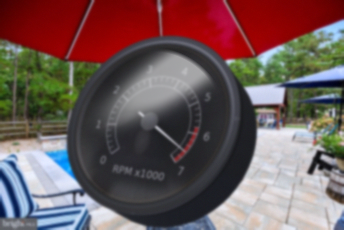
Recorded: 6600
